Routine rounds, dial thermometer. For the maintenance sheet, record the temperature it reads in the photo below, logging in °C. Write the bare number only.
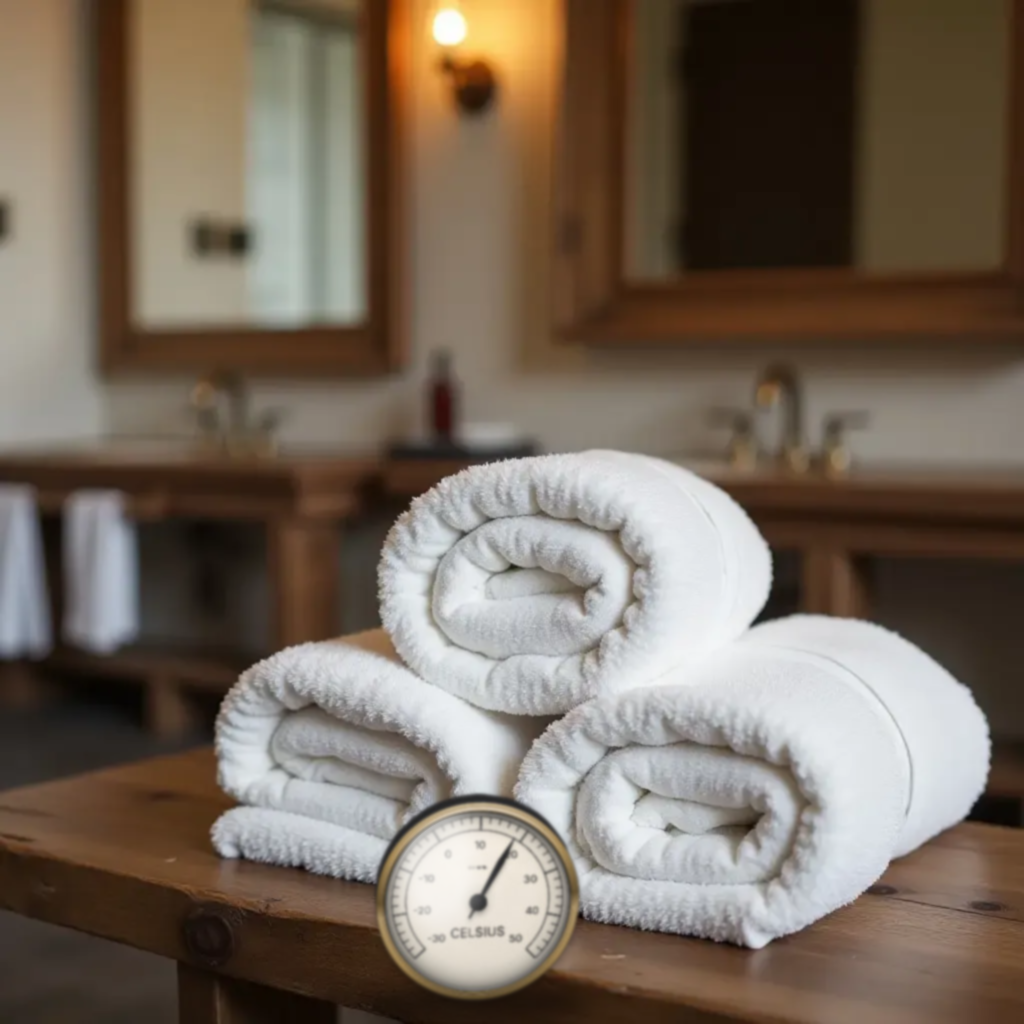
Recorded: 18
